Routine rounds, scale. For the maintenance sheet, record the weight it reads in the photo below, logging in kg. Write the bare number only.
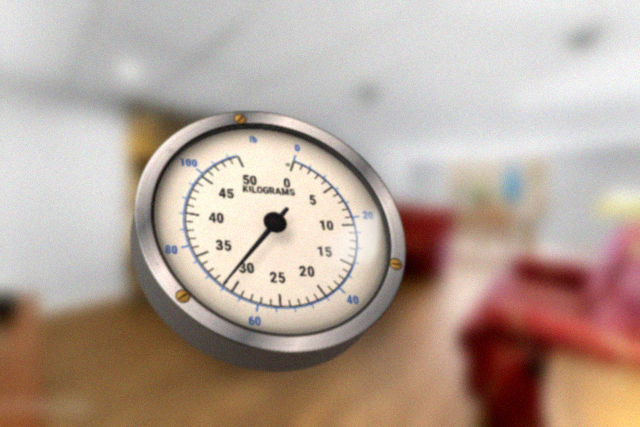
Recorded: 31
